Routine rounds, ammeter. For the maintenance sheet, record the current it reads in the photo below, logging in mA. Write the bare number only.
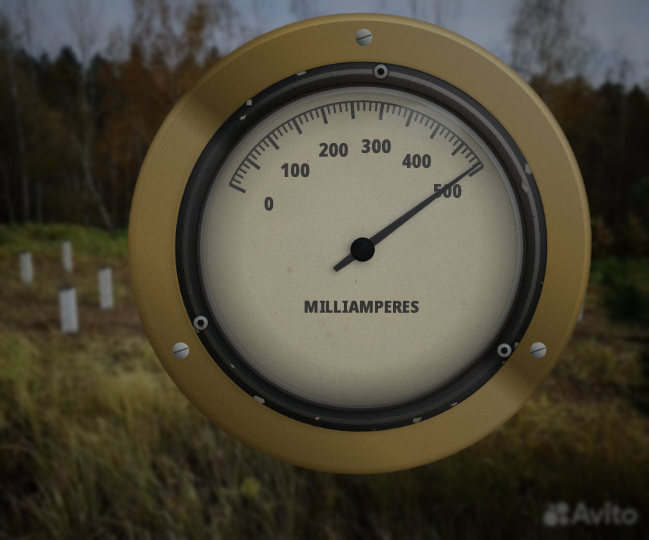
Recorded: 490
